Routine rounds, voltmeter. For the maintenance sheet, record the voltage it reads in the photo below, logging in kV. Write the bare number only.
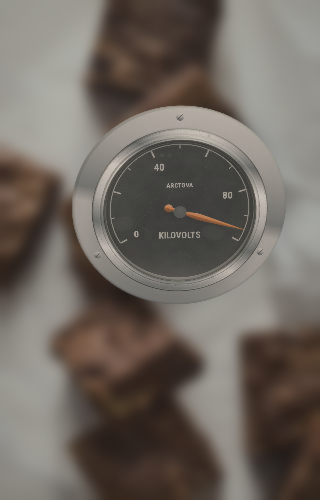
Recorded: 95
